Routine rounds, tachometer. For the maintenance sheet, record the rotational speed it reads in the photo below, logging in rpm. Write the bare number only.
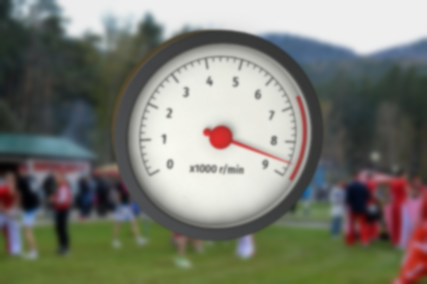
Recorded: 8600
